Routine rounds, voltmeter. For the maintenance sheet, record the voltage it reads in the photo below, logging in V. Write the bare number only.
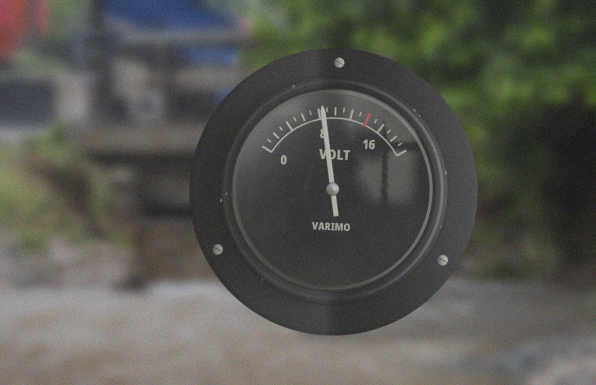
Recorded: 8.5
